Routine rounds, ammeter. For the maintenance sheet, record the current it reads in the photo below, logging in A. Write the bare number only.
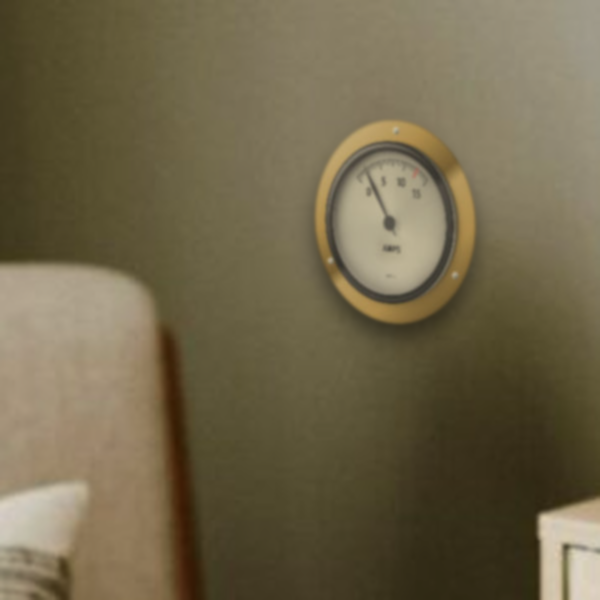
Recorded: 2.5
